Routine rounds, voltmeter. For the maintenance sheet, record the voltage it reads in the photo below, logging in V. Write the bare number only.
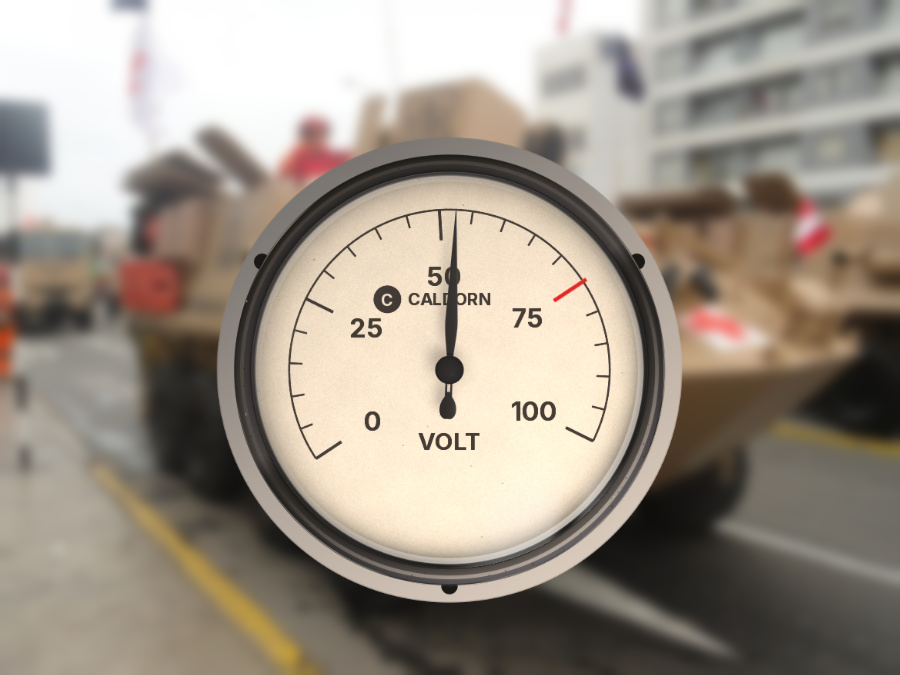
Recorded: 52.5
